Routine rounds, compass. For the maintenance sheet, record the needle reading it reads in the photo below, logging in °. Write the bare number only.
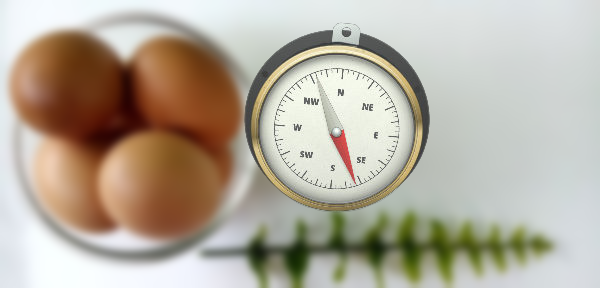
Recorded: 155
